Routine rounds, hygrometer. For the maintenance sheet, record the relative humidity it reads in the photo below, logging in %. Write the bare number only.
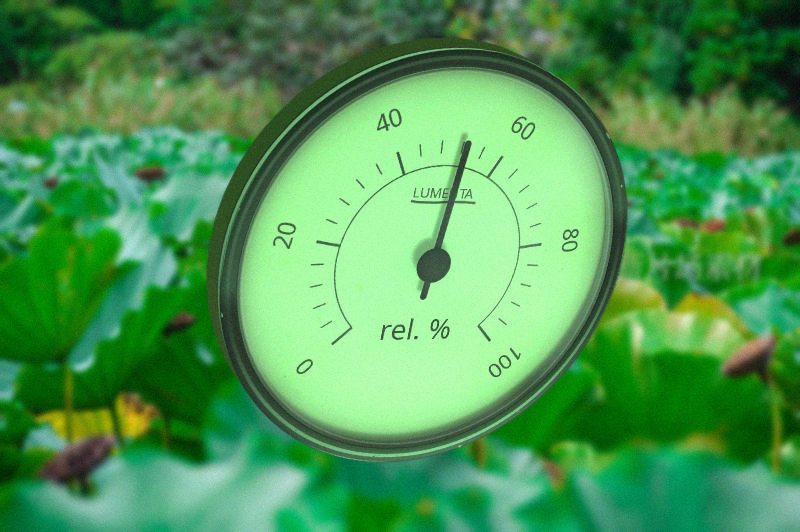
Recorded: 52
